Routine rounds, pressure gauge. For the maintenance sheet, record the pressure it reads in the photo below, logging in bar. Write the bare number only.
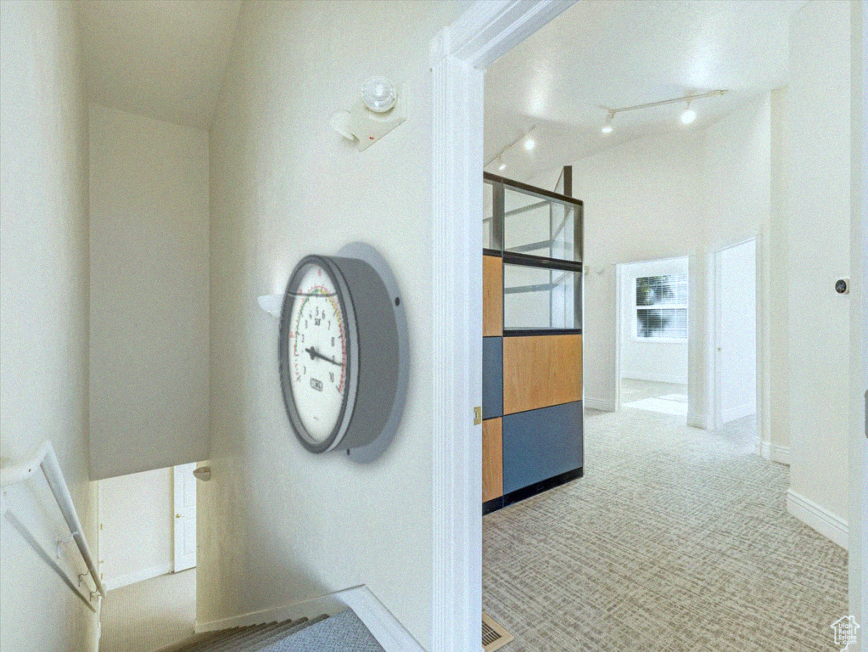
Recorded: 9
